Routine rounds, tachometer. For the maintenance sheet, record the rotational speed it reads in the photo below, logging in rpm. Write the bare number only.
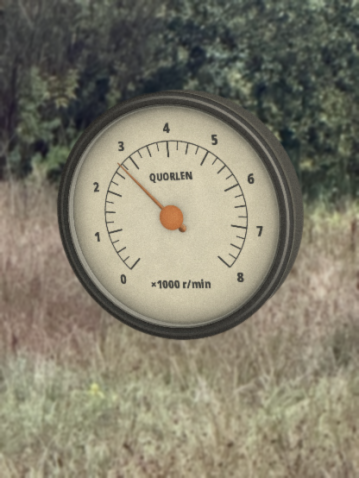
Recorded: 2750
